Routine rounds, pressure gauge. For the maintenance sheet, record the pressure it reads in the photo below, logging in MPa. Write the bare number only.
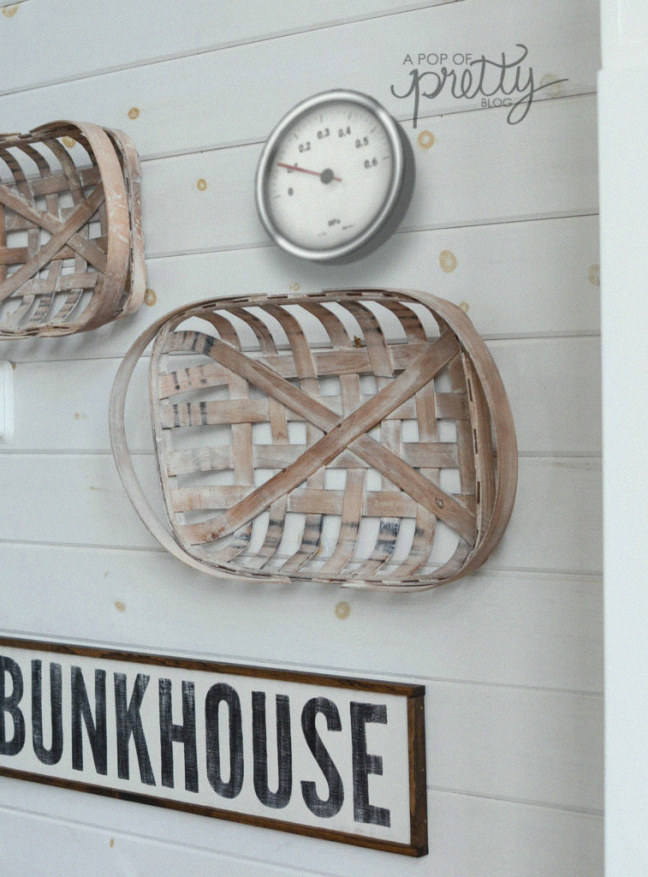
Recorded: 0.1
